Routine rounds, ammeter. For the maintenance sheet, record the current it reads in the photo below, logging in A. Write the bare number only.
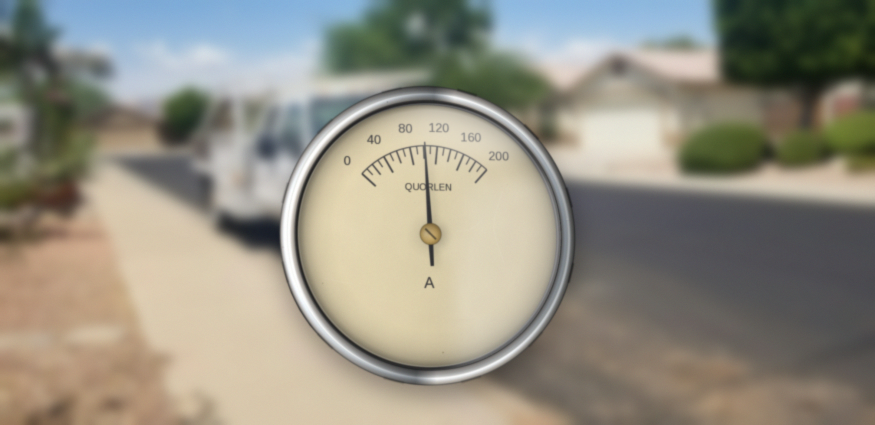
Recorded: 100
